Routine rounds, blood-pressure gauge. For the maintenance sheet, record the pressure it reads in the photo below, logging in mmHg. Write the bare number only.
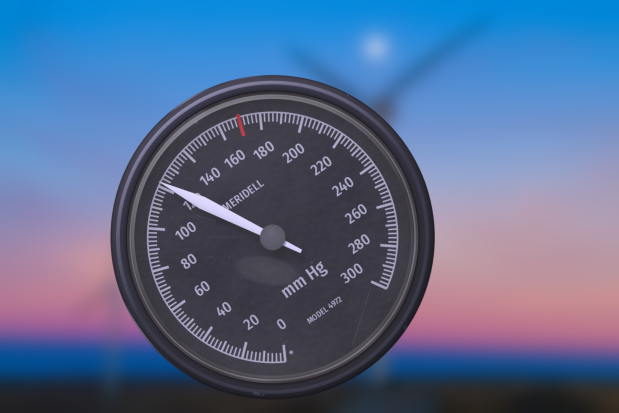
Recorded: 122
